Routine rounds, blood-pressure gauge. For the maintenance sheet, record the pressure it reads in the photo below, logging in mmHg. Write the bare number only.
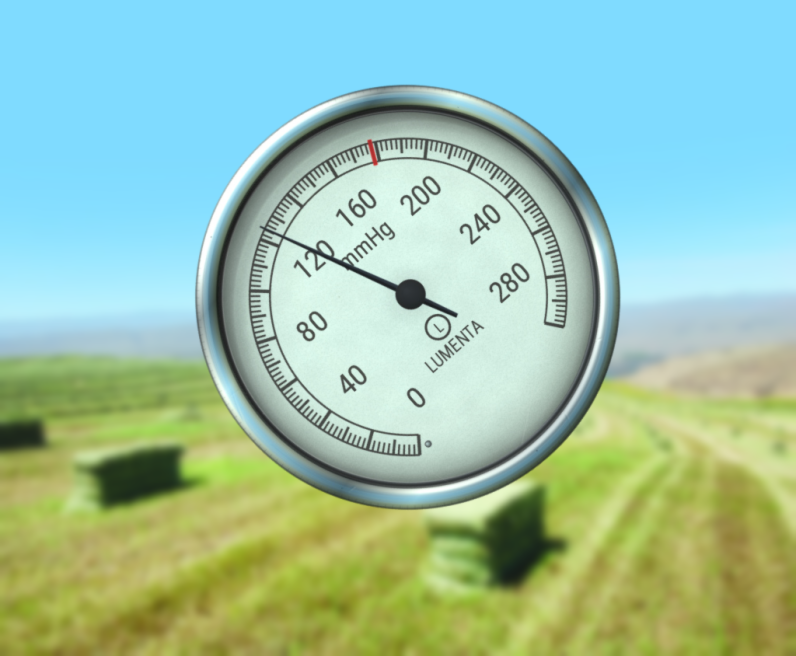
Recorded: 124
